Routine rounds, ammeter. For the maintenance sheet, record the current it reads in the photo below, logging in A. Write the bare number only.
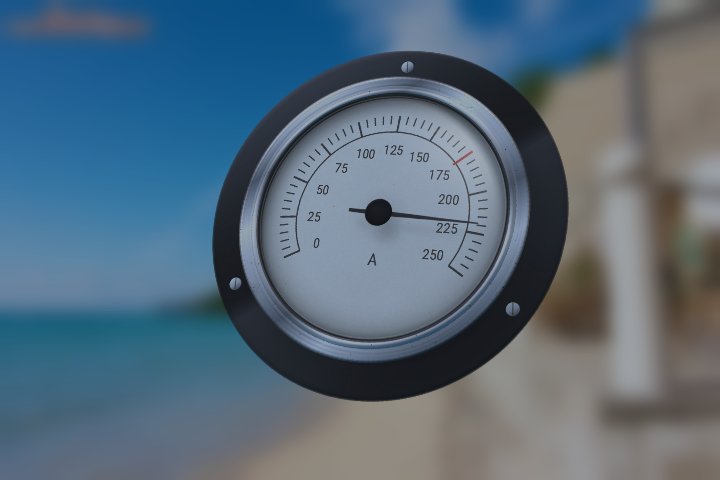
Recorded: 220
